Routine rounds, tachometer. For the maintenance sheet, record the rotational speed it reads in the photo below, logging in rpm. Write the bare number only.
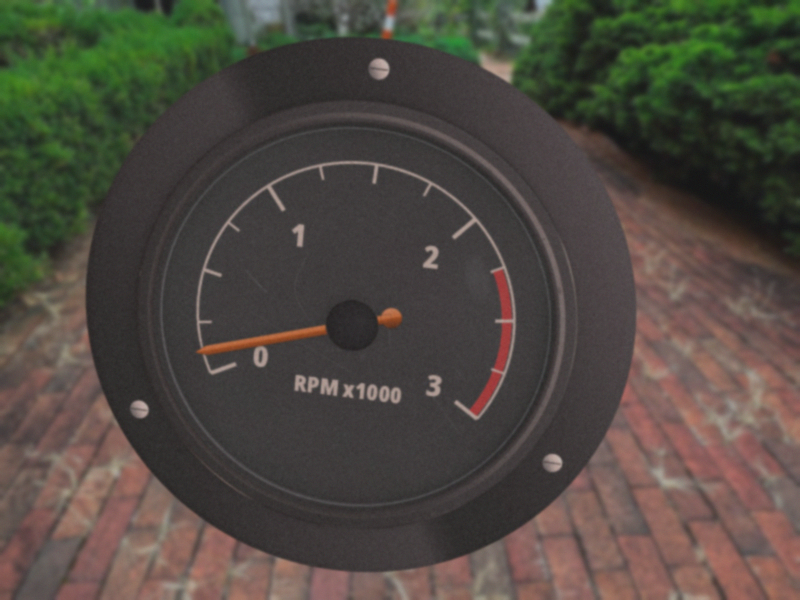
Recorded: 125
